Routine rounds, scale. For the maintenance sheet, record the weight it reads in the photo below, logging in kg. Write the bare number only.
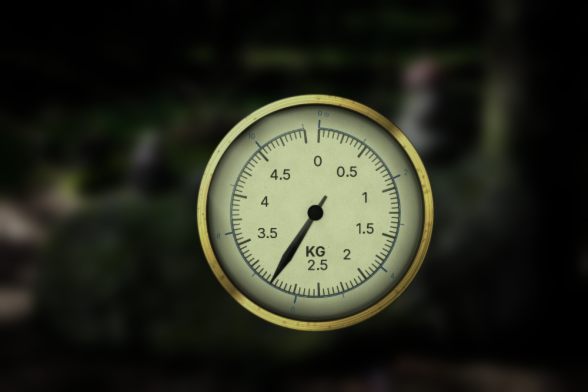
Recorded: 3
